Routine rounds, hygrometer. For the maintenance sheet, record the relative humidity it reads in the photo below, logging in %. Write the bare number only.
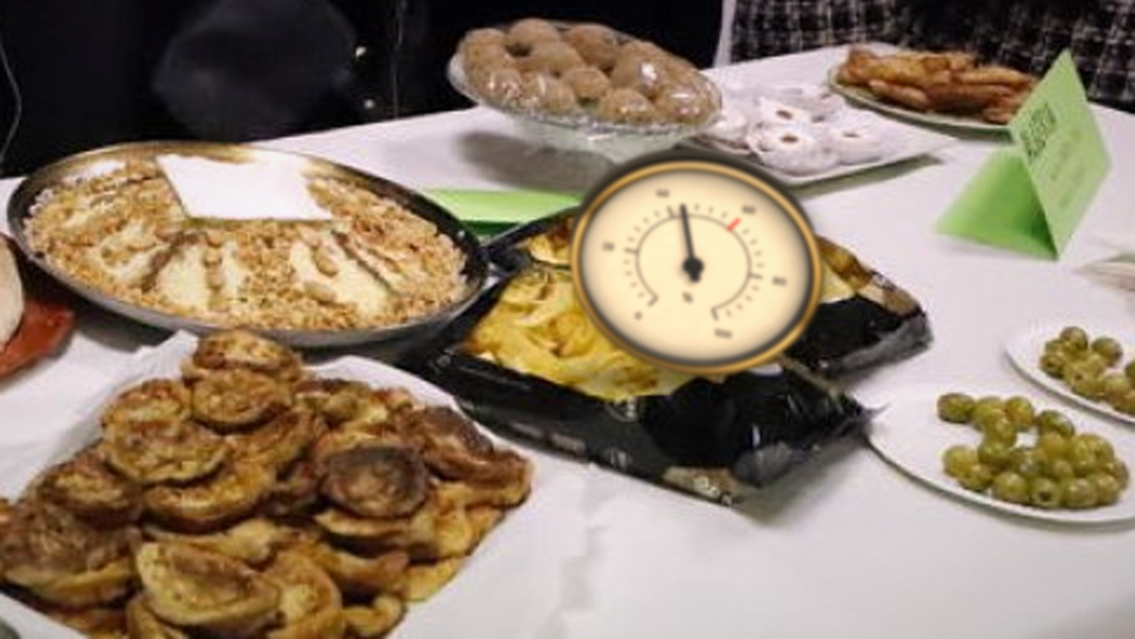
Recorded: 44
